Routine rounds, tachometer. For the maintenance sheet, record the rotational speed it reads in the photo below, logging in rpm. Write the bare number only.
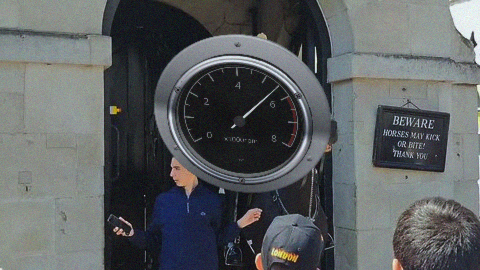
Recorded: 5500
